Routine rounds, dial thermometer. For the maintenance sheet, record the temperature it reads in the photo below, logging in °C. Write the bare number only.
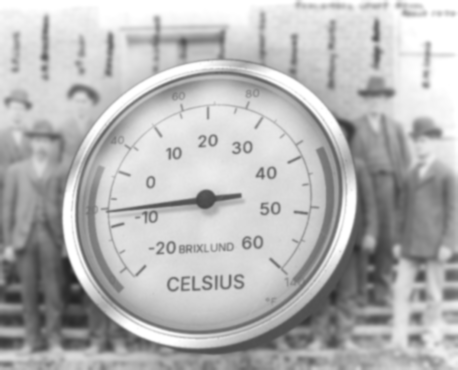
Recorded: -7.5
